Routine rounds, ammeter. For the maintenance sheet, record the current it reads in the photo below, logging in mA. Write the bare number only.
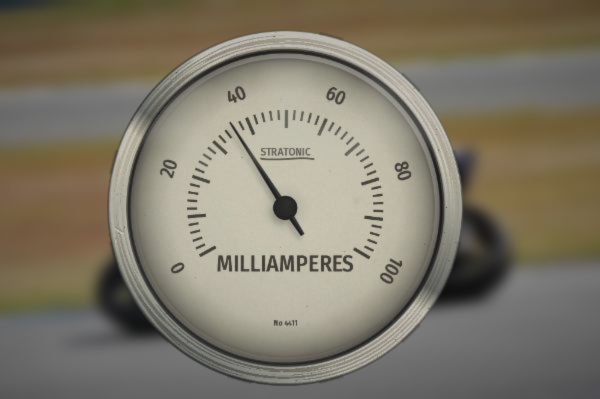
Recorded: 36
